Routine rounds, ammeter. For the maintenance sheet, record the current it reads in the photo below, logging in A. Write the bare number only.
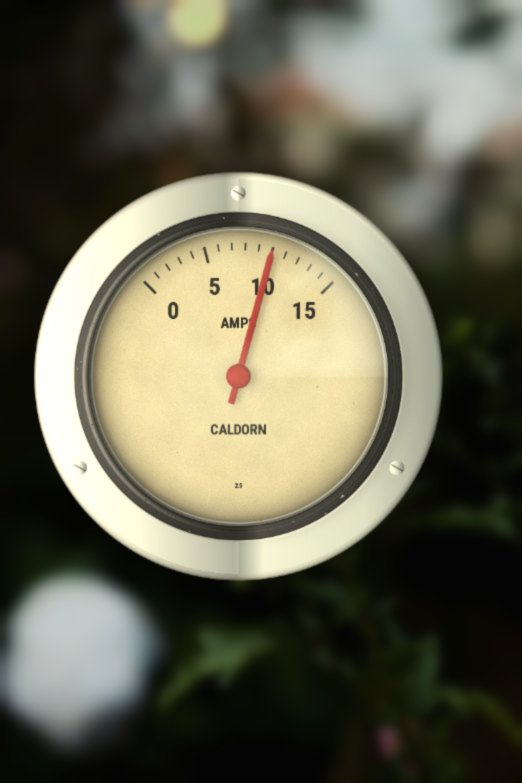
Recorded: 10
